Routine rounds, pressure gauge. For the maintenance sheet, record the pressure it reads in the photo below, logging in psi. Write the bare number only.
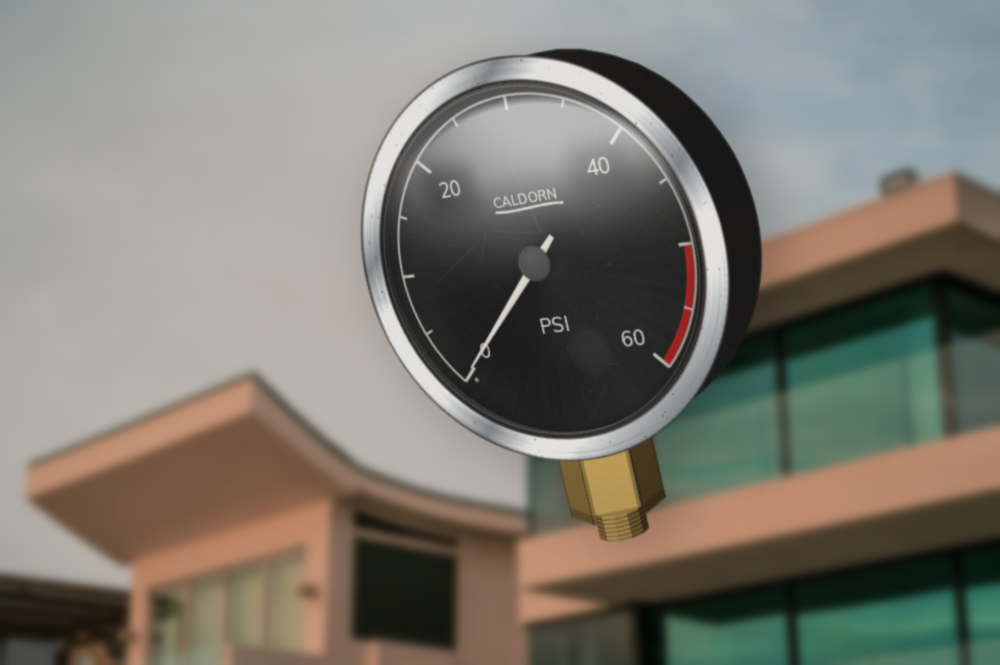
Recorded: 0
